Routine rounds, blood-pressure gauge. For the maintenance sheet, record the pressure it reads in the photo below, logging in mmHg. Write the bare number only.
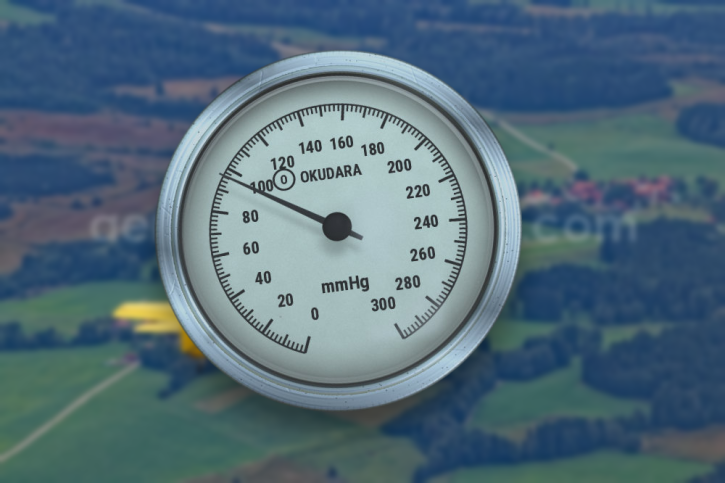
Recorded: 96
